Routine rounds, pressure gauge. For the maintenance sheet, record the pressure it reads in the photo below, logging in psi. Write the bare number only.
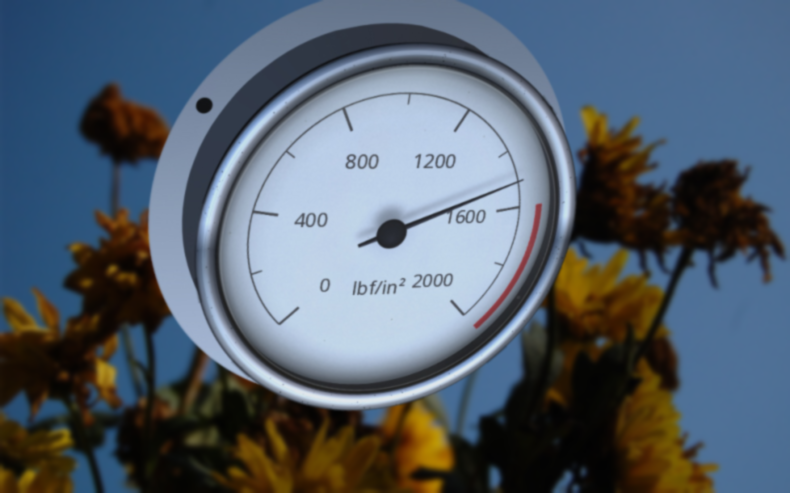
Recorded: 1500
